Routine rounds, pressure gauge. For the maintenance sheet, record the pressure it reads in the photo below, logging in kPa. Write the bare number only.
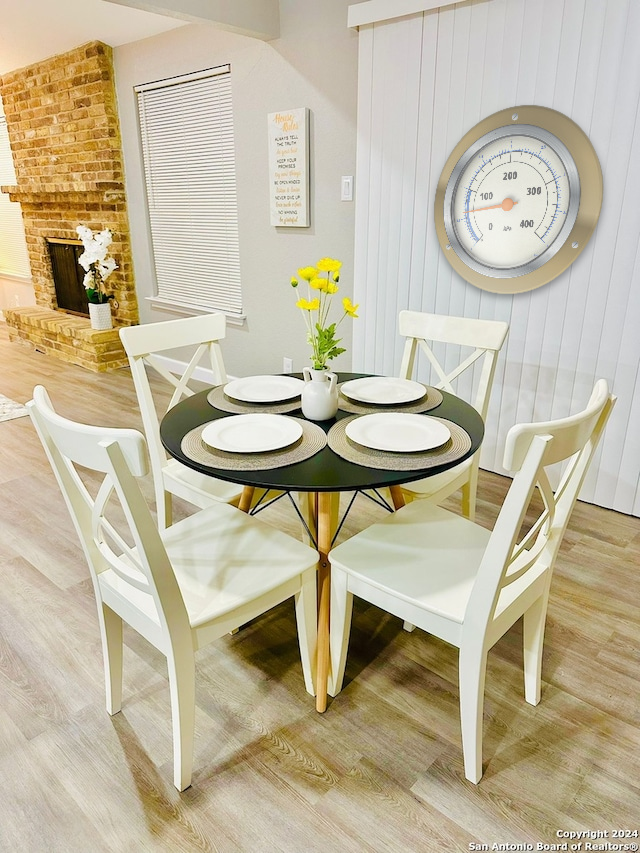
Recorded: 60
